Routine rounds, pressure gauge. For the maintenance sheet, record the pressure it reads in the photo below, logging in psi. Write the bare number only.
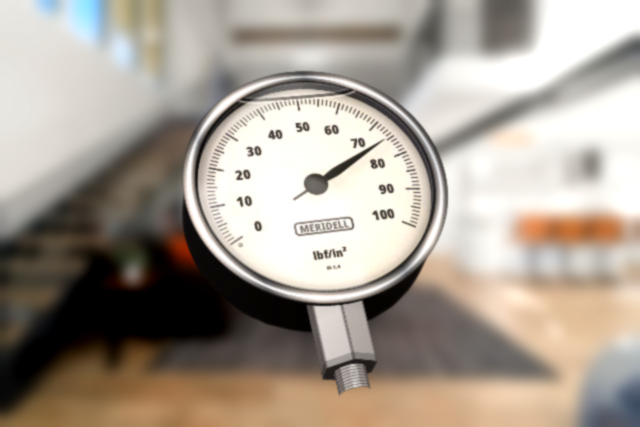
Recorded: 75
